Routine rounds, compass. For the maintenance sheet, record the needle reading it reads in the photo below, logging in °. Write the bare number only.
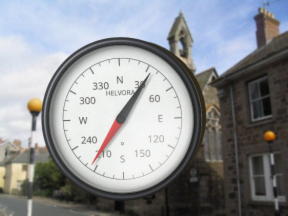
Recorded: 215
